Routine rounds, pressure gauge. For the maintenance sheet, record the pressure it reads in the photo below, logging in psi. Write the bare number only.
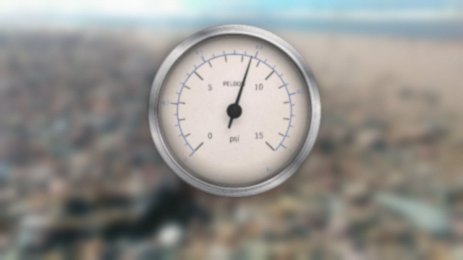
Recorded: 8.5
